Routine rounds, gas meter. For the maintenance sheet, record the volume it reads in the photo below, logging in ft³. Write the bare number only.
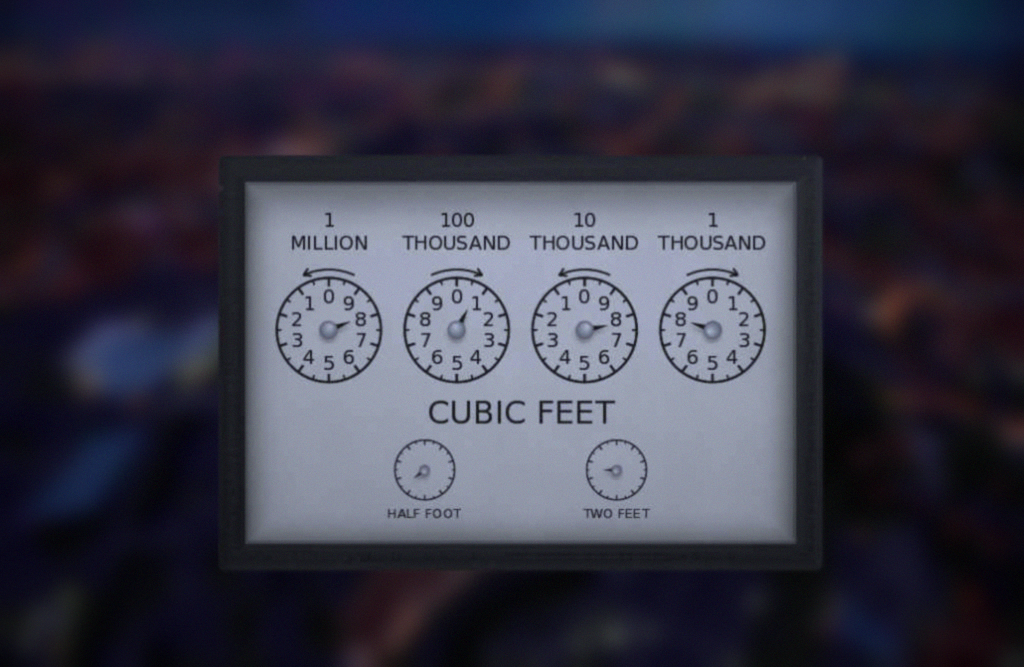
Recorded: 807800
